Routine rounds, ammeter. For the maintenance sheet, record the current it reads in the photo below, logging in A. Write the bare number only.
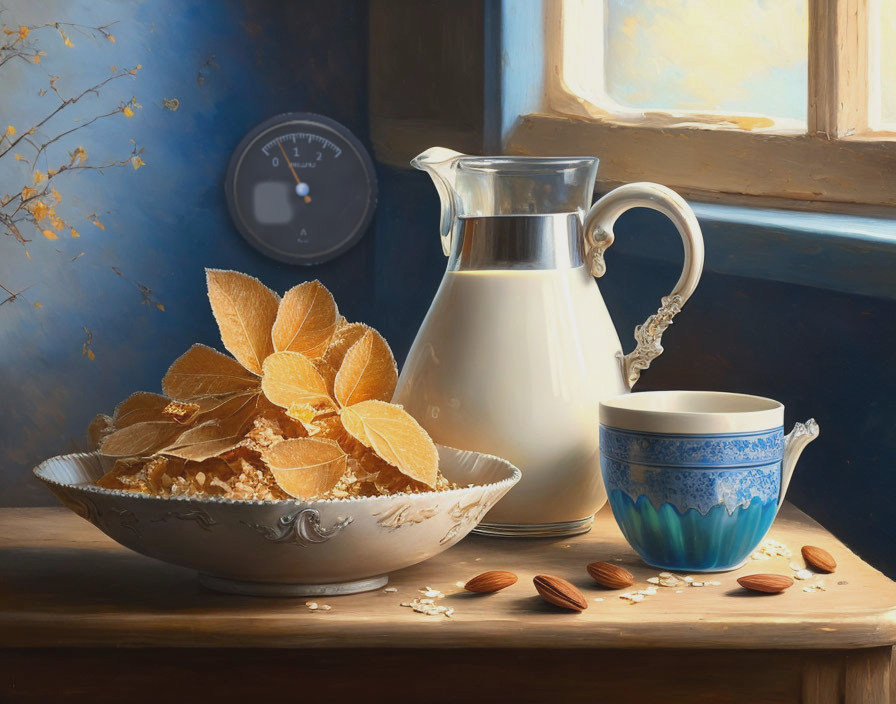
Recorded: 0.5
